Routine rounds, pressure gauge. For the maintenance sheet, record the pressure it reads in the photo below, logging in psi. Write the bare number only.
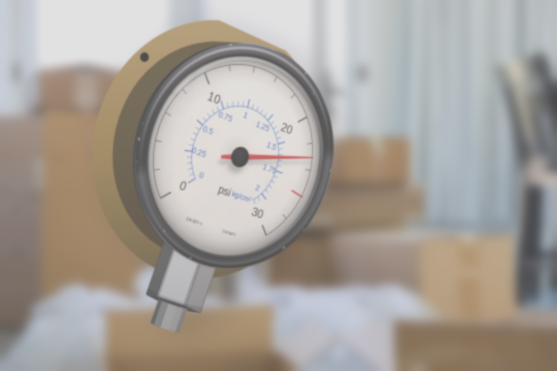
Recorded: 23
